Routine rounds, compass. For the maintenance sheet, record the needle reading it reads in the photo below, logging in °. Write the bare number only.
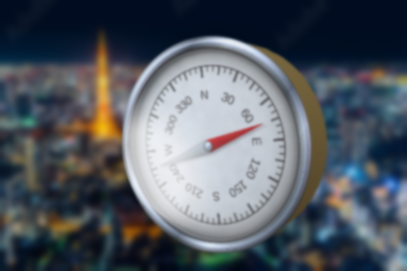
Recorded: 75
